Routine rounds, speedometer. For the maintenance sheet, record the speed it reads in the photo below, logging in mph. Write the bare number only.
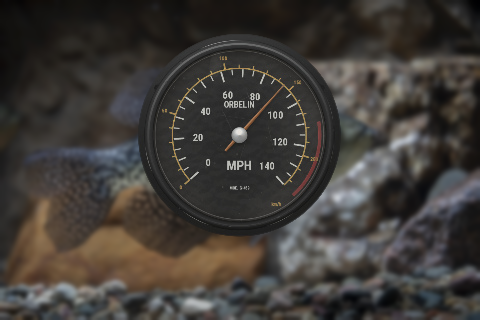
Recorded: 90
